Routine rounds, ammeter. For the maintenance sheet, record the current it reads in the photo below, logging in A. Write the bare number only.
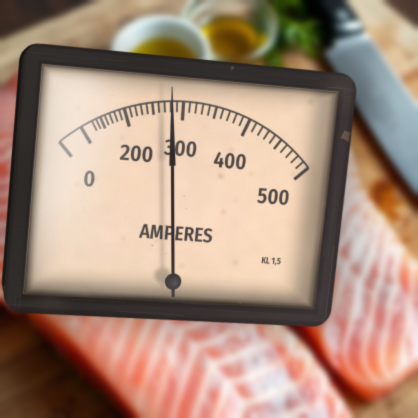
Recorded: 280
